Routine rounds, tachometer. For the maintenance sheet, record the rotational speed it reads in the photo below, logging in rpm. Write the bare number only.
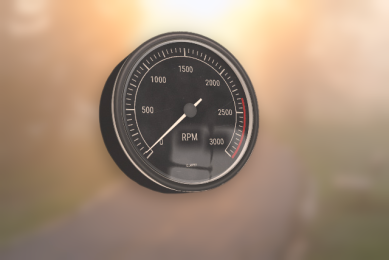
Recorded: 50
